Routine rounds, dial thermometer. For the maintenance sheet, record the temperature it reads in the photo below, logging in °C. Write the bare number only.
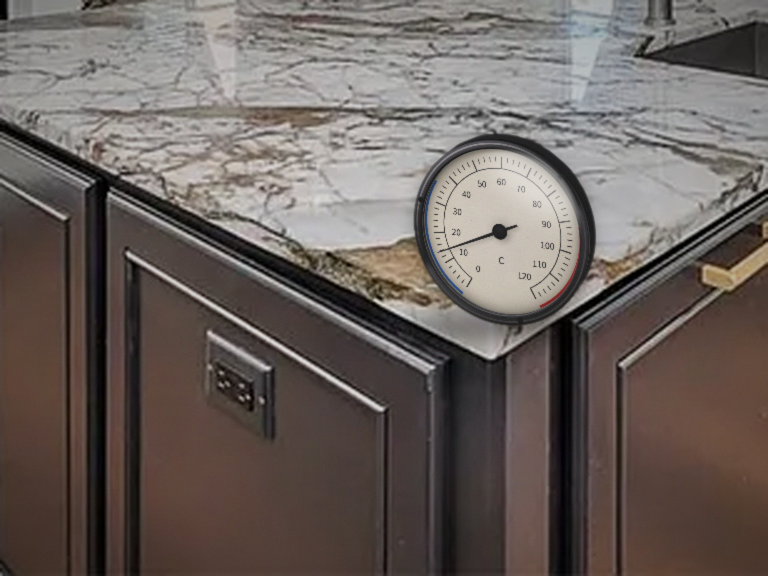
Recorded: 14
